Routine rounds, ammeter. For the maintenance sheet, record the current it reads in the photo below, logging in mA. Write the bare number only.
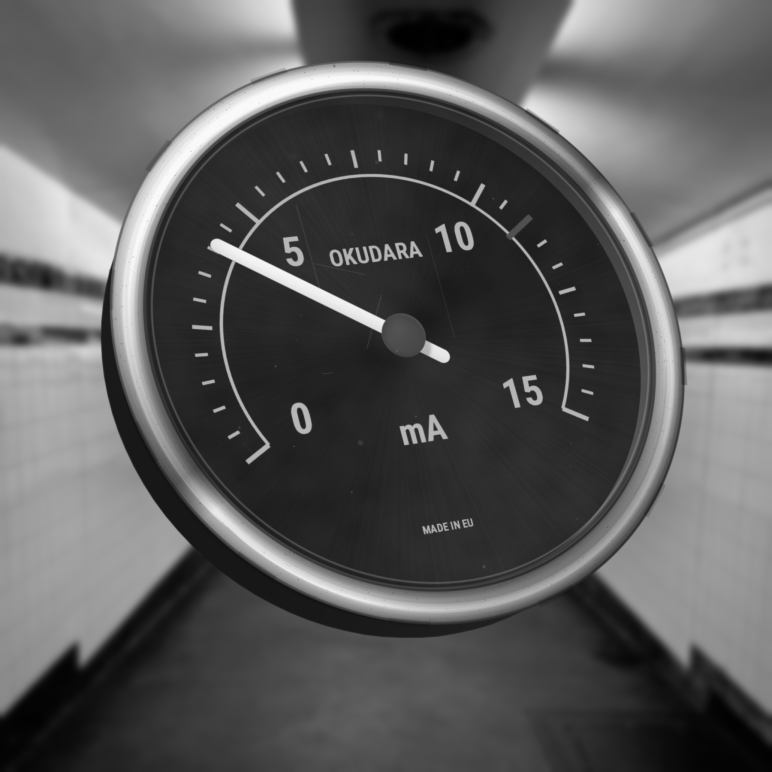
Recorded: 4
